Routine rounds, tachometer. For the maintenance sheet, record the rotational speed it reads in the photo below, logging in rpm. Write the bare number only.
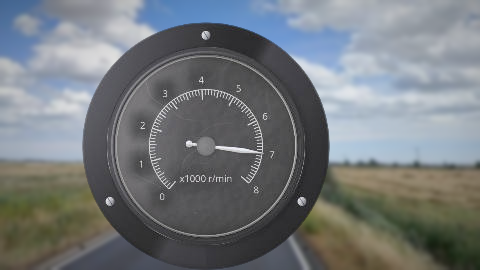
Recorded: 7000
